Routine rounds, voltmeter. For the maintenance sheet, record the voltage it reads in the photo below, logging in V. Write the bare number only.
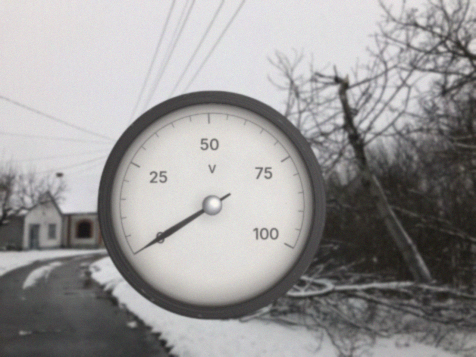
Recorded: 0
